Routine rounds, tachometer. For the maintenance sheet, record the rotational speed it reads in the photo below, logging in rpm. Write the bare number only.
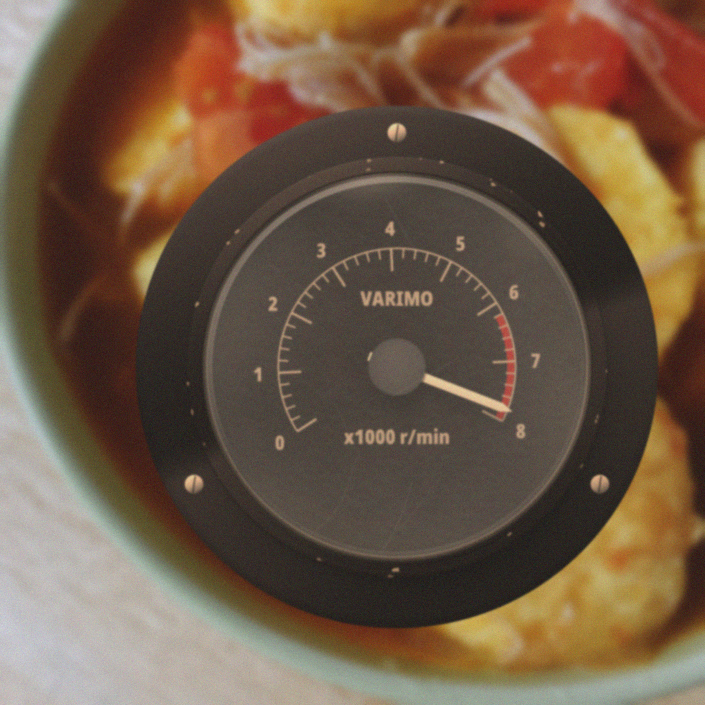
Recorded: 7800
